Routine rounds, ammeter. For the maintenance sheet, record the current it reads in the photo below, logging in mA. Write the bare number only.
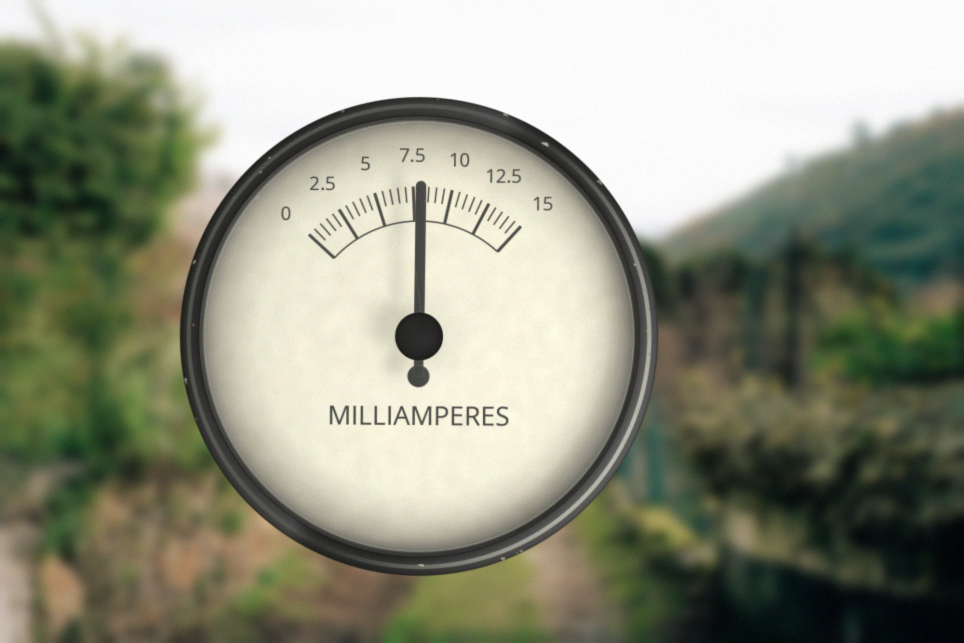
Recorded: 8
